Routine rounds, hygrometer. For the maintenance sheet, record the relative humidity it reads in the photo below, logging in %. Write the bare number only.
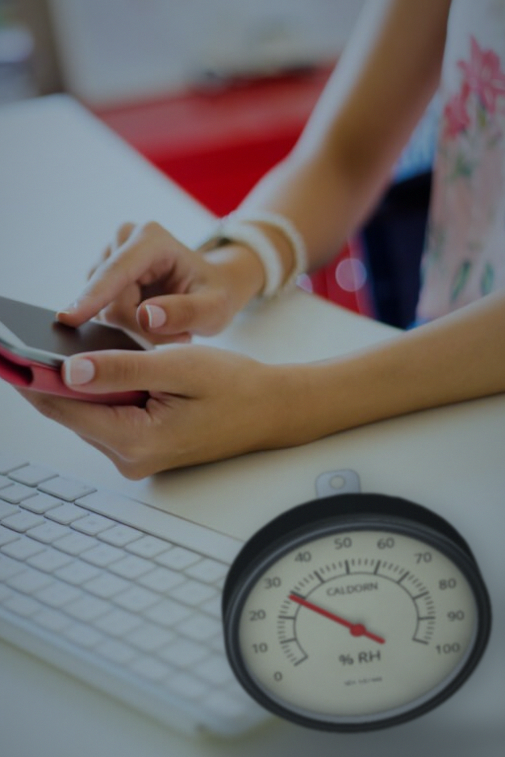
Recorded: 30
